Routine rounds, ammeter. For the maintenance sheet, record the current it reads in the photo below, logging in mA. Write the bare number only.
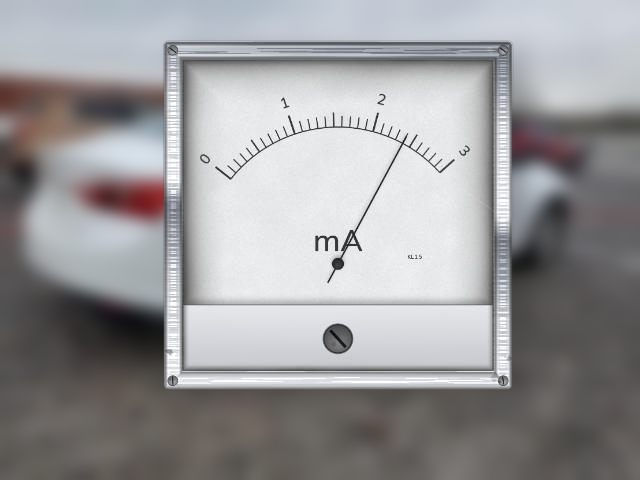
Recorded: 2.4
